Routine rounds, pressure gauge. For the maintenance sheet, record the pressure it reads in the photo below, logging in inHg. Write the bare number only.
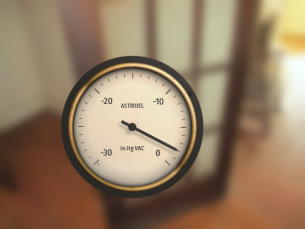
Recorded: -2
